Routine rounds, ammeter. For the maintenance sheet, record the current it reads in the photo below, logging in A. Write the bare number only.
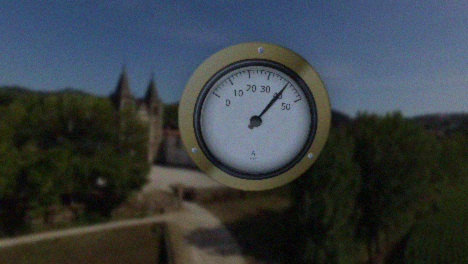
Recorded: 40
